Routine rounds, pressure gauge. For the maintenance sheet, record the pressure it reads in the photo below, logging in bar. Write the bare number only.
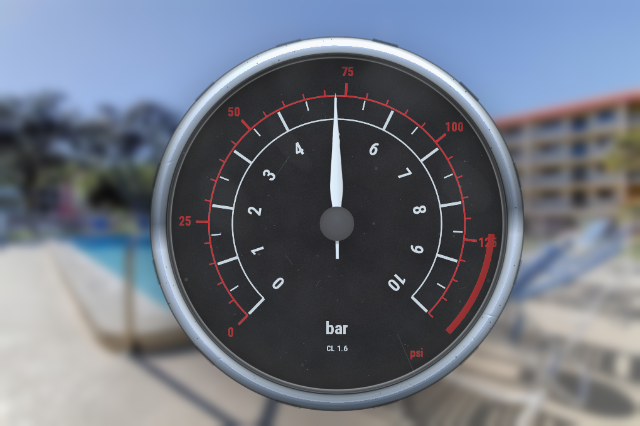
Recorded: 5
